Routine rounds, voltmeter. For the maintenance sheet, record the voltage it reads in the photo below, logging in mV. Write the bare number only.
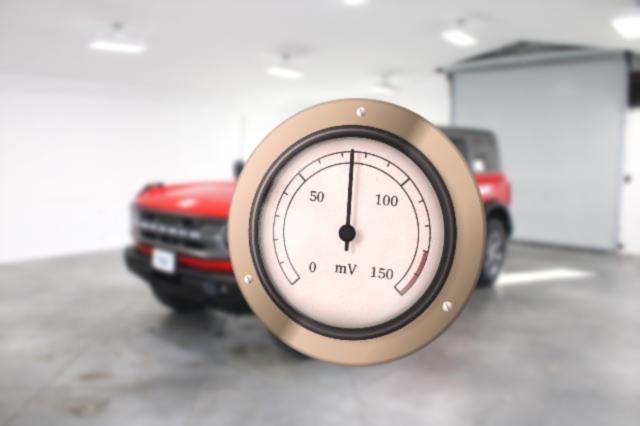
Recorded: 75
